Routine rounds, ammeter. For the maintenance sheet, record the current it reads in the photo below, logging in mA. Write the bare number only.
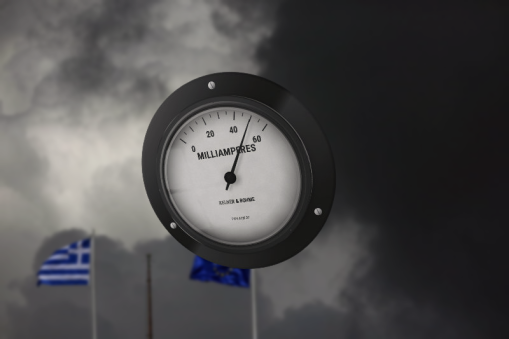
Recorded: 50
